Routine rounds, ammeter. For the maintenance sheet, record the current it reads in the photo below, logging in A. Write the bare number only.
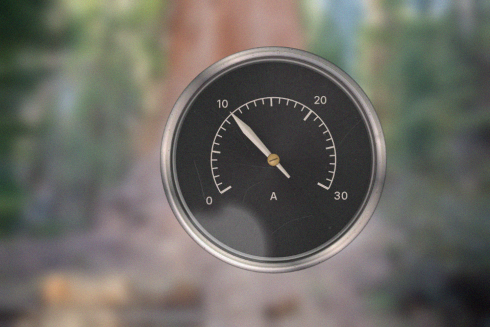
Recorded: 10
